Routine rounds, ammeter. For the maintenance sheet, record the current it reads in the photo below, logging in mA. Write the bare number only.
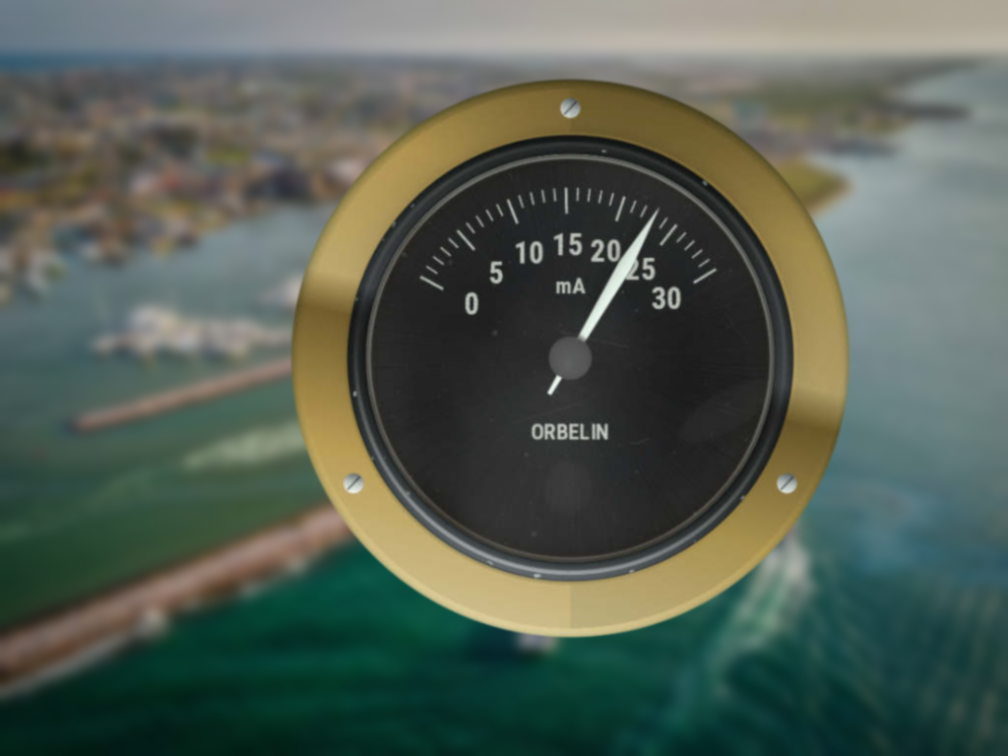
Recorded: 23
